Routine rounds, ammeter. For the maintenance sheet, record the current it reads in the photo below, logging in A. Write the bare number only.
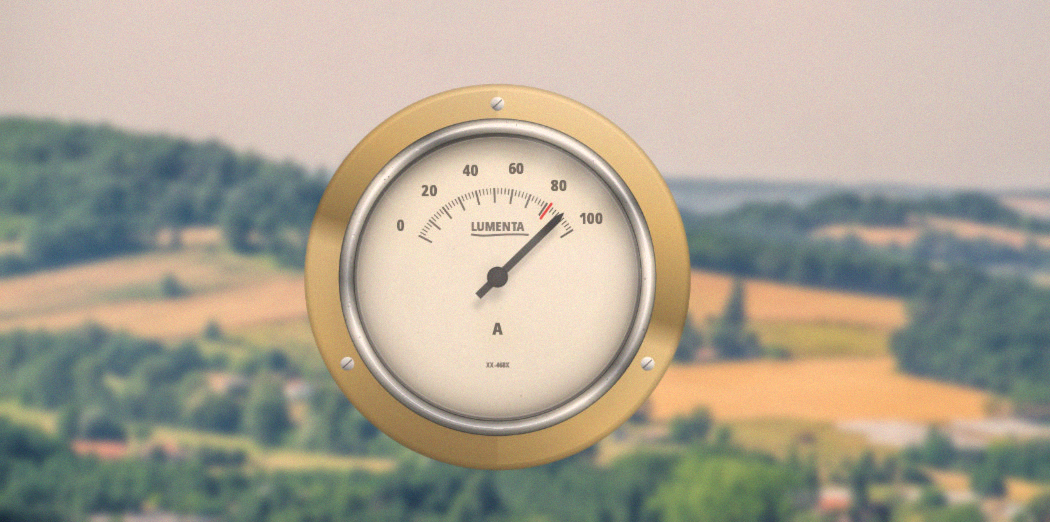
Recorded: 90
